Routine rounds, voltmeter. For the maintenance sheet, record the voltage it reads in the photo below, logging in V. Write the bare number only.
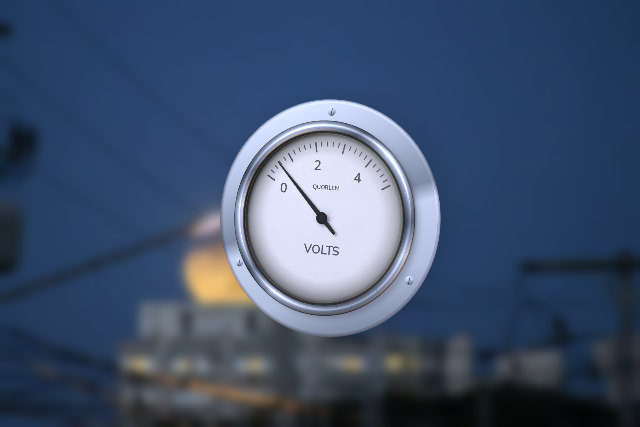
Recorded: 0.6
